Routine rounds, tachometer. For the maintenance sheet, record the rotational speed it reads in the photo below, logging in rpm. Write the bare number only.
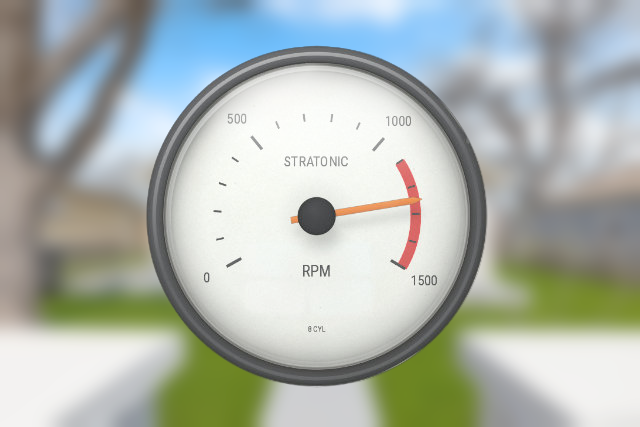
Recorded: 1250
